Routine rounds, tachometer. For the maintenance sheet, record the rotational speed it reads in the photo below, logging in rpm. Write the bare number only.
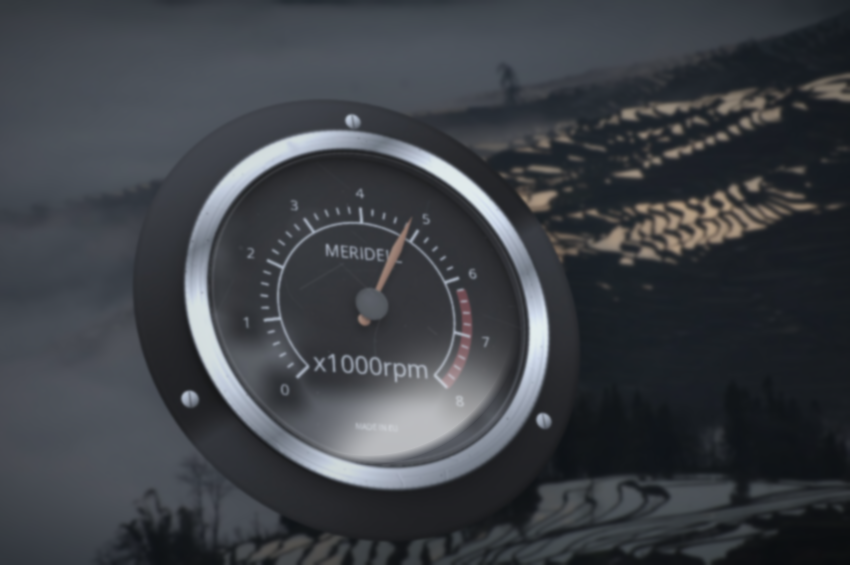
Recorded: 4800
